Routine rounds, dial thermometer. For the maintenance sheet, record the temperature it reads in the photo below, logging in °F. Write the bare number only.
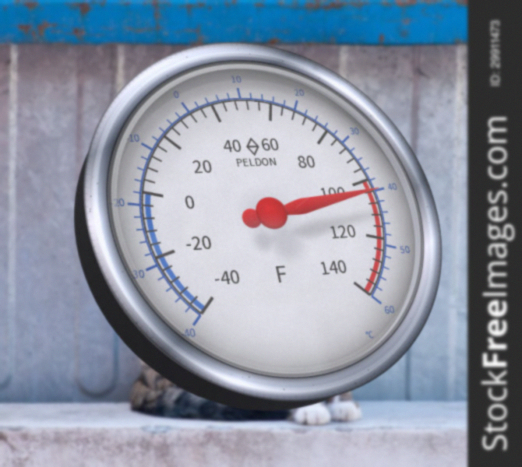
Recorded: 104
